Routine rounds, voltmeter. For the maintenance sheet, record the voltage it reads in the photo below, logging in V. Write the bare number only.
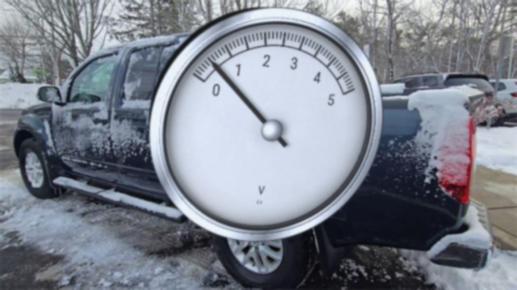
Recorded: 0.5
